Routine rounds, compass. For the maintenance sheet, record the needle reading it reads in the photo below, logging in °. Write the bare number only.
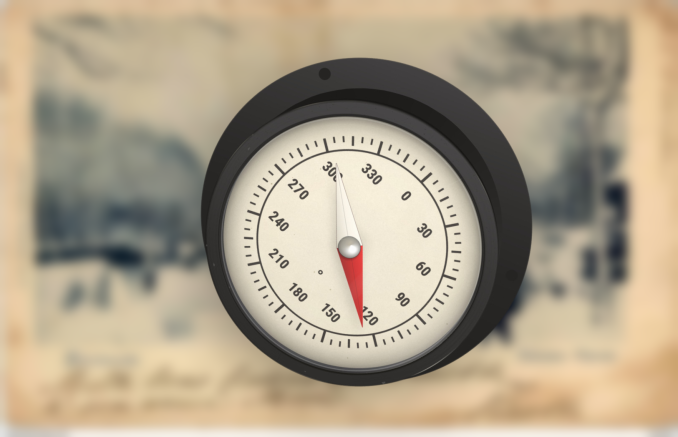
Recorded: 125
